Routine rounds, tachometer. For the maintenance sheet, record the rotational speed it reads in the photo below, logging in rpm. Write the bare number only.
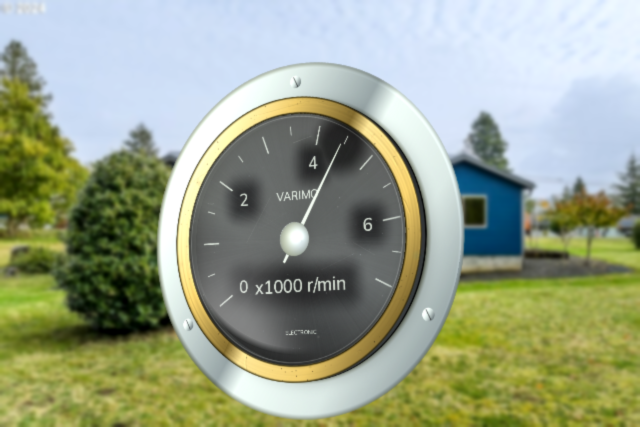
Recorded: 4500
